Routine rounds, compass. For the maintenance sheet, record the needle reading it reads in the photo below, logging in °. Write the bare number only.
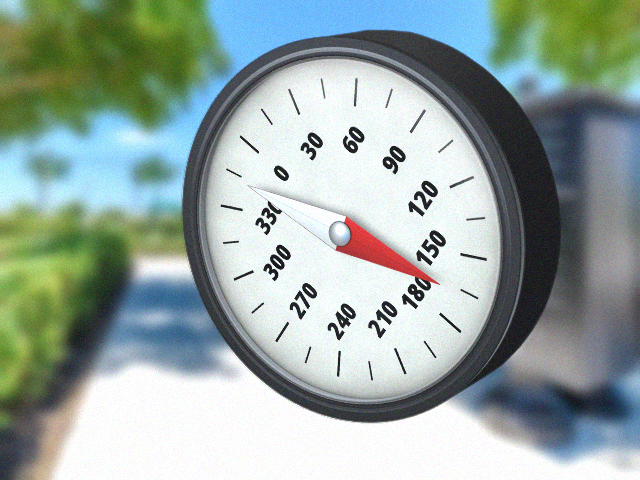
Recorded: 165
